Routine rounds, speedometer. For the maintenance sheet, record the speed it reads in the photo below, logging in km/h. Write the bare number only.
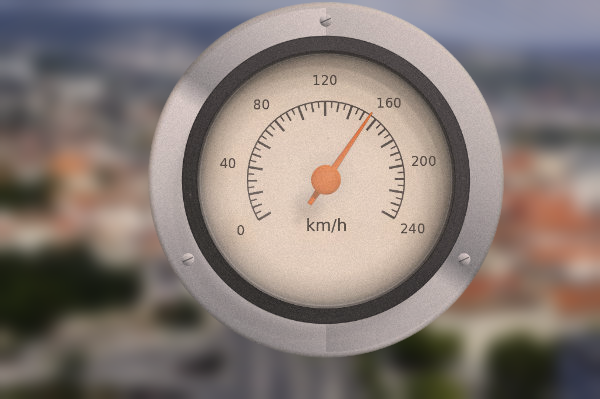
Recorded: 155
